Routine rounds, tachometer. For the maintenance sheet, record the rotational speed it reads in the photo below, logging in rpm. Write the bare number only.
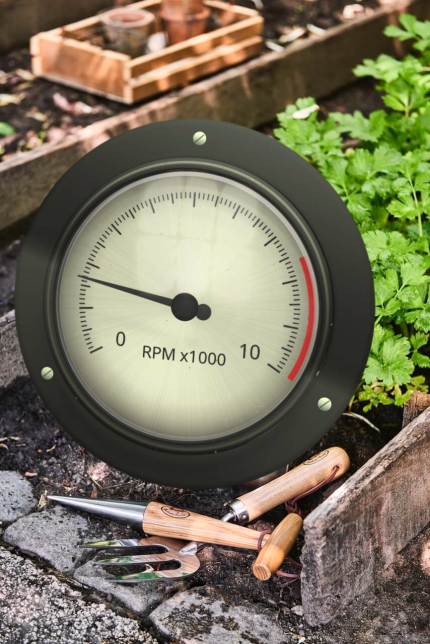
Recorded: 1700
